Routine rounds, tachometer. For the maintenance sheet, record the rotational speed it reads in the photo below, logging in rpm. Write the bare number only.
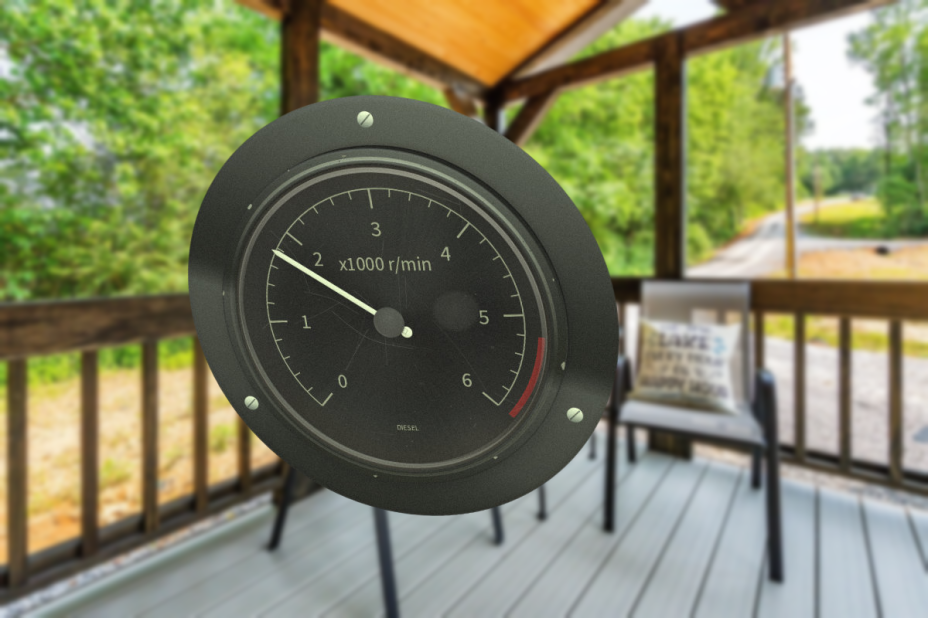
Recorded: 1800
